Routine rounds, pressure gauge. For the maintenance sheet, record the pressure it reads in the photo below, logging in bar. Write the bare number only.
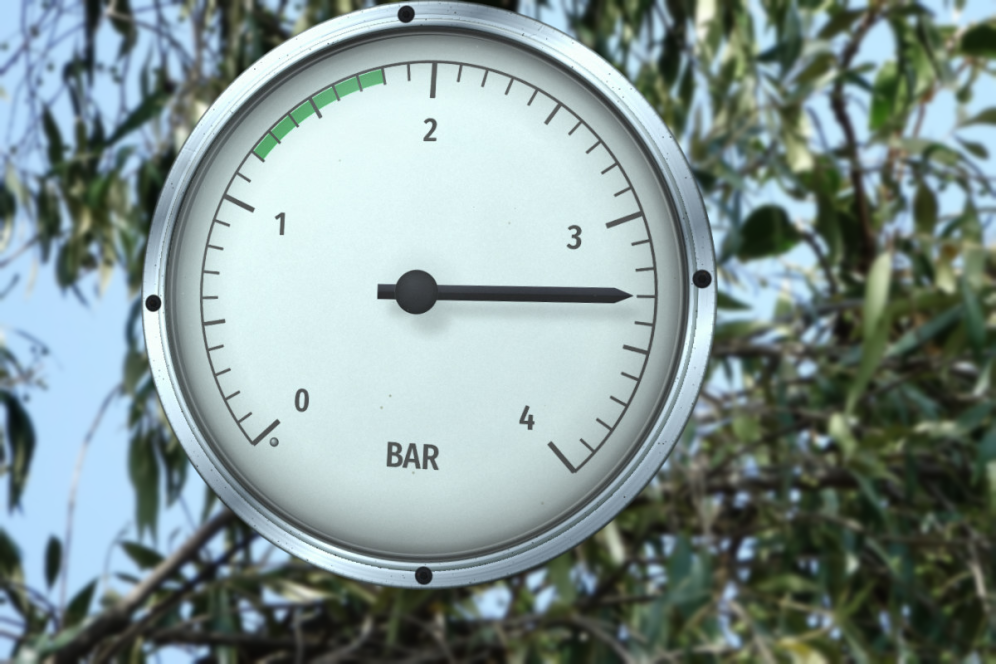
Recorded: 3.3
